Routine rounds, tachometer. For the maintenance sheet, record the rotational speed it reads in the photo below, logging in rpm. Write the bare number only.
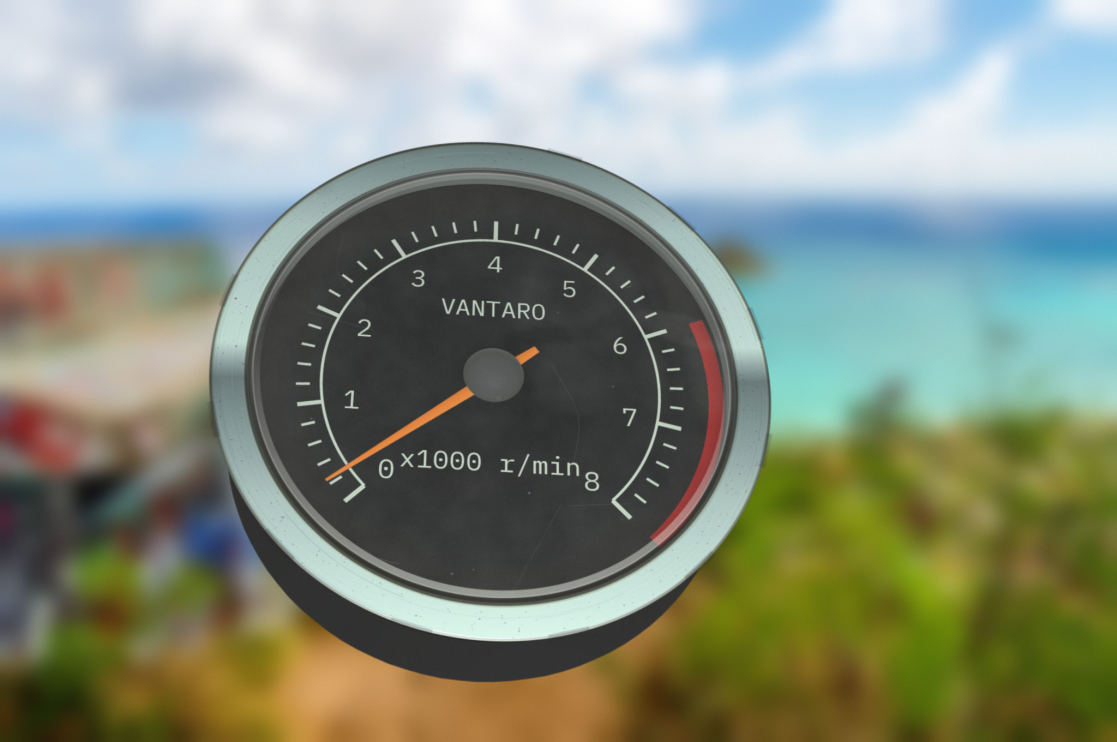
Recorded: 200
